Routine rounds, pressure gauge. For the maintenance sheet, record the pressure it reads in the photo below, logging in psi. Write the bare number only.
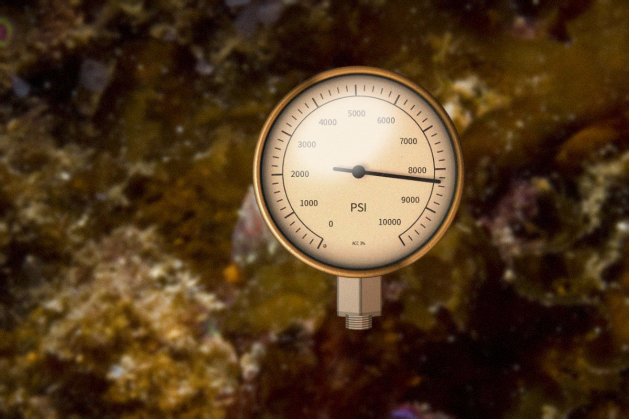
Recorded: 8300
